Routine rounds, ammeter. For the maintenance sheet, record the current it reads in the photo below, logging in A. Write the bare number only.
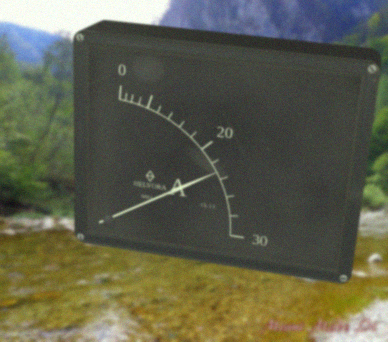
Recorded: 23
